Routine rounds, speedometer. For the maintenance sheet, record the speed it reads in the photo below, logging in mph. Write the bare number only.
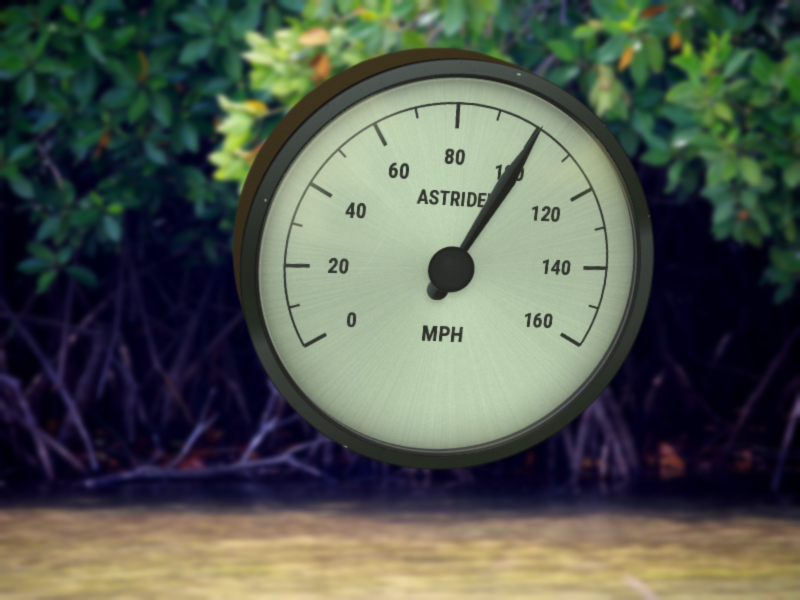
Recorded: 100
